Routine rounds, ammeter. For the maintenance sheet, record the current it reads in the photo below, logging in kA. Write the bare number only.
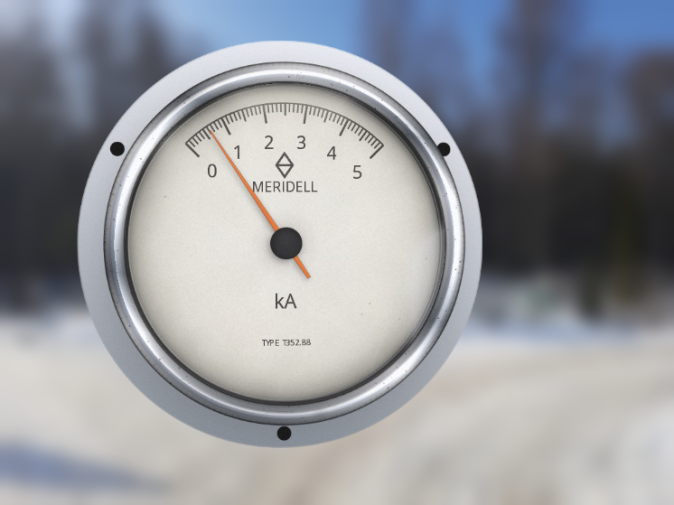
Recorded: 0.6
